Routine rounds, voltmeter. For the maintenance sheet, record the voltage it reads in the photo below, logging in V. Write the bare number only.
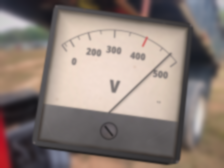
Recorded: 475
